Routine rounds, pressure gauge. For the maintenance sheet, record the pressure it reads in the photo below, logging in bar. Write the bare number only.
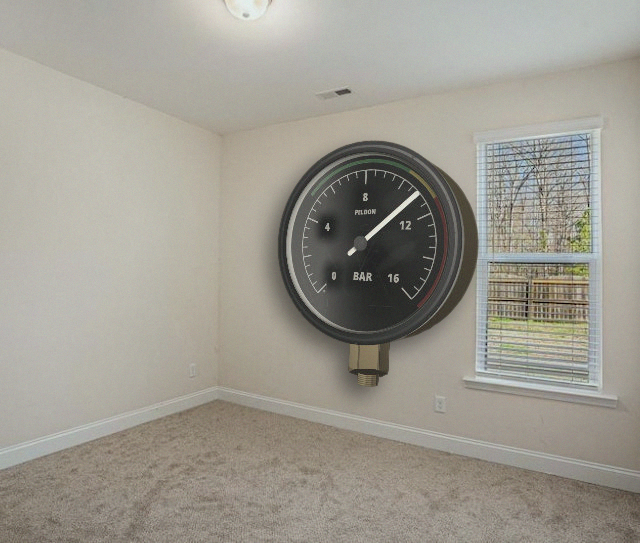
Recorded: 11
